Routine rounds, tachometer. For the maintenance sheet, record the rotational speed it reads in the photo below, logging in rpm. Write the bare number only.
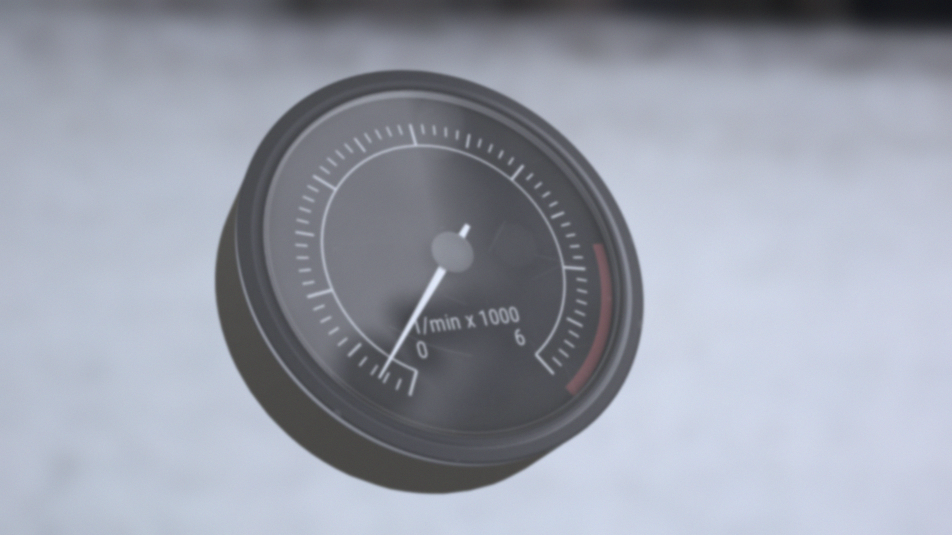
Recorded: 250
